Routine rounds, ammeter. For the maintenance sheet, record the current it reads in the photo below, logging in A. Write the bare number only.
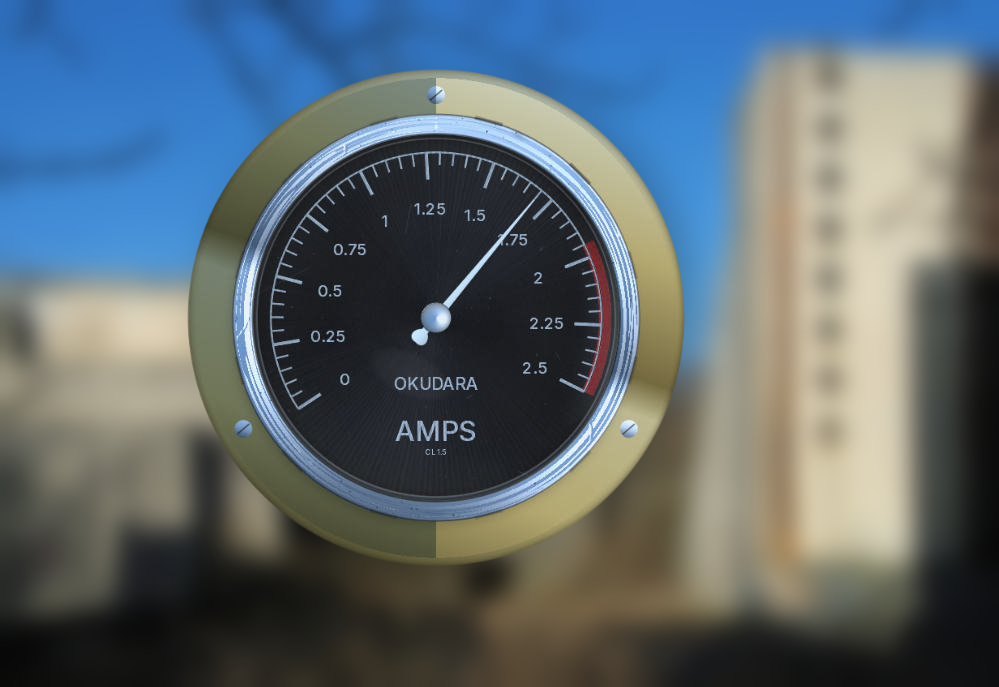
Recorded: 1.7
